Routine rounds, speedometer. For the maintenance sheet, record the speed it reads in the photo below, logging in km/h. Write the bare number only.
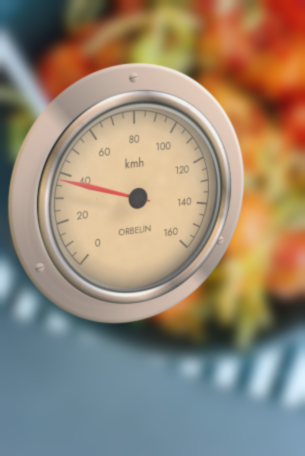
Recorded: 37.5
